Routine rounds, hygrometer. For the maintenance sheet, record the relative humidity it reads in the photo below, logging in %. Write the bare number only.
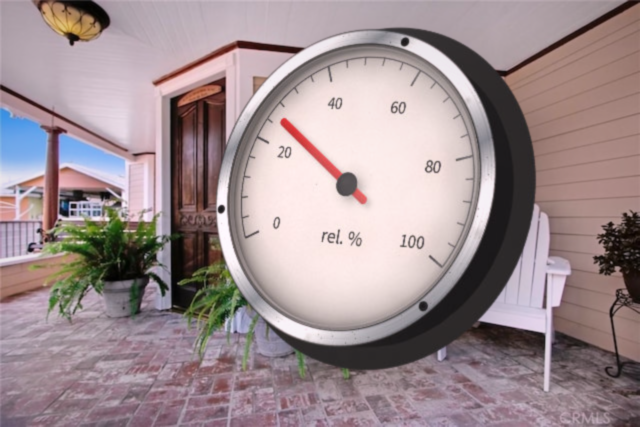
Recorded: 26
